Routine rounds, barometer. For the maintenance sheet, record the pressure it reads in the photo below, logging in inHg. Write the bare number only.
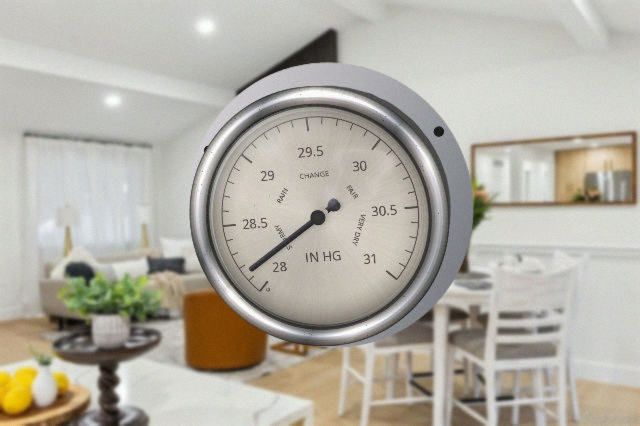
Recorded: 28.15
